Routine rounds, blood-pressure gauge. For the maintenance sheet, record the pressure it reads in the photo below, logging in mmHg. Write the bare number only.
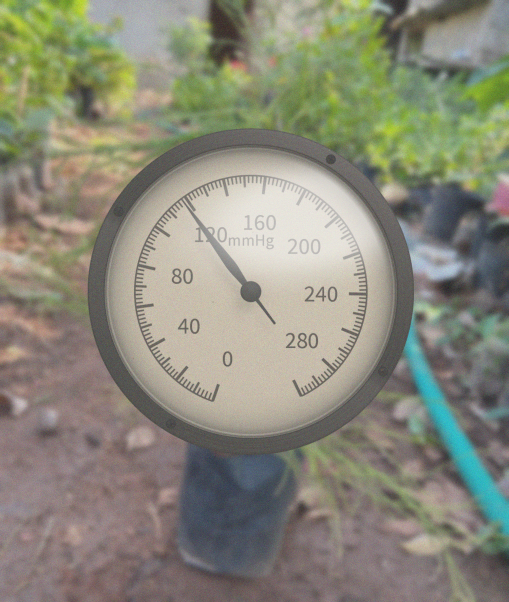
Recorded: 118
